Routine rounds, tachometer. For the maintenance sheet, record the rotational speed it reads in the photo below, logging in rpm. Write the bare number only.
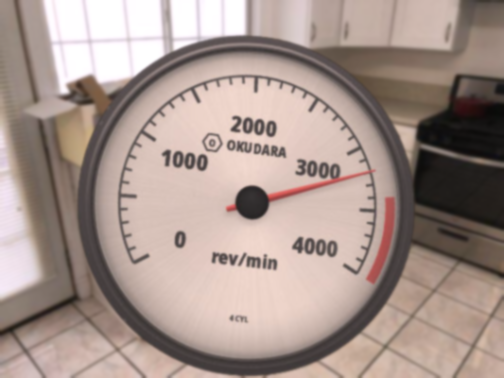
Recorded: 3200
